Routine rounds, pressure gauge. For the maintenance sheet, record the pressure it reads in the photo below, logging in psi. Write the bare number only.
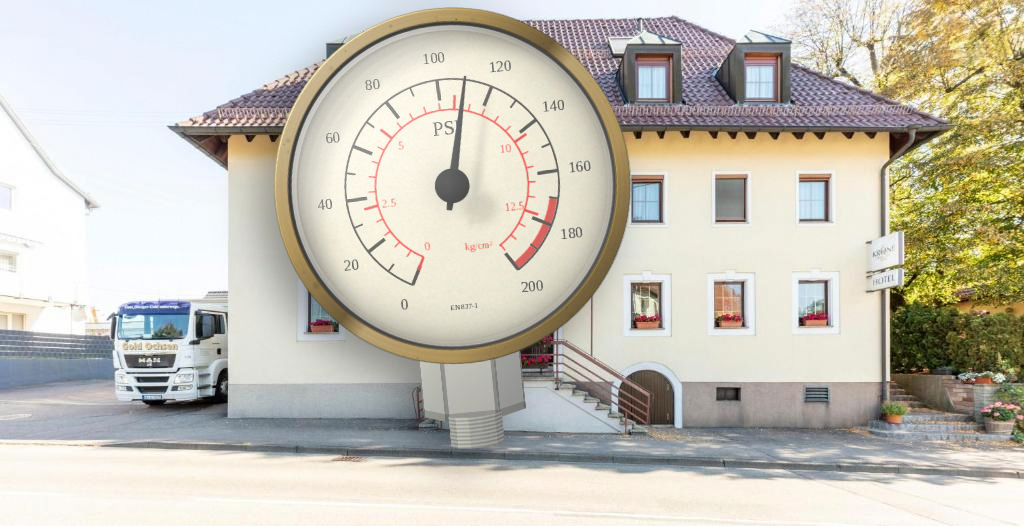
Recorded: 110
